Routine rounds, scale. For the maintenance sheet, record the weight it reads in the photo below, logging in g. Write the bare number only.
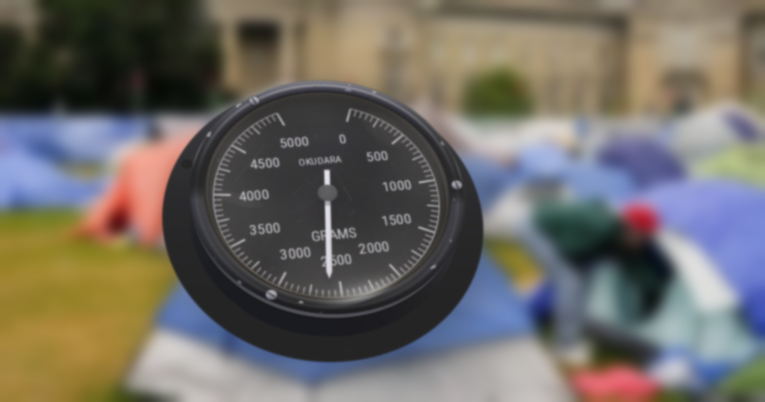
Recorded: 2600
